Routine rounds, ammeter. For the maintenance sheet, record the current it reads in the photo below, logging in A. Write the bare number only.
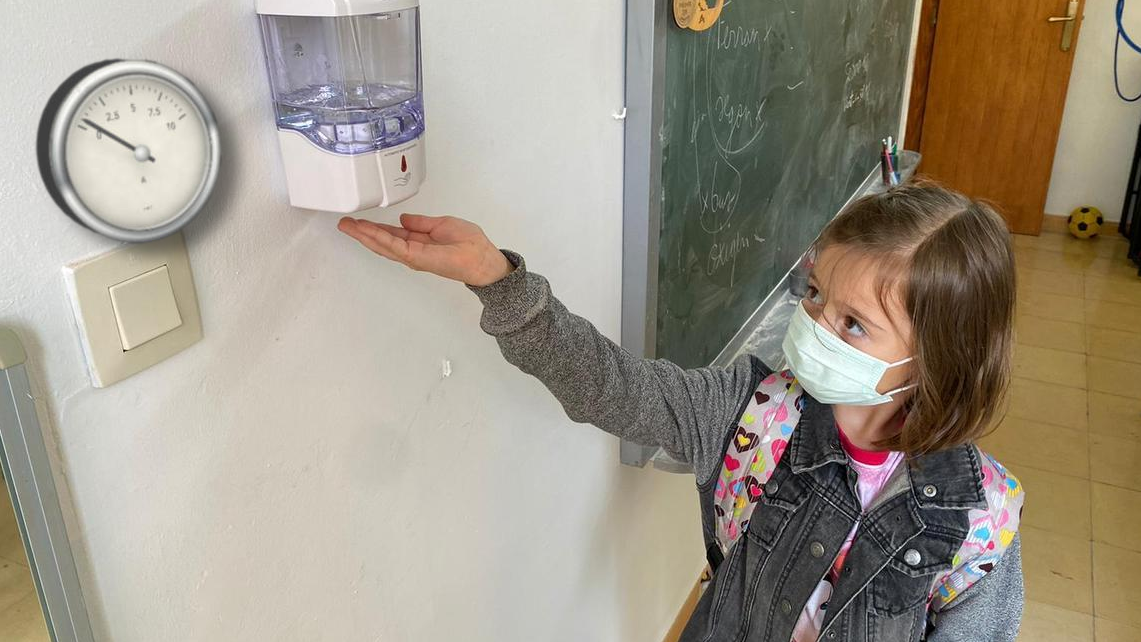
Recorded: 0.5
